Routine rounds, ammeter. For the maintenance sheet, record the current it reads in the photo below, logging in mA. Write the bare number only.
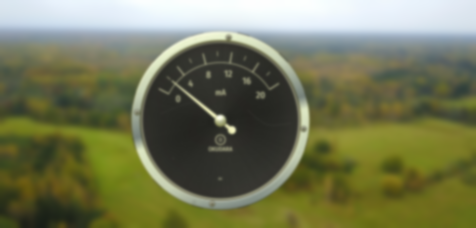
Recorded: 2
